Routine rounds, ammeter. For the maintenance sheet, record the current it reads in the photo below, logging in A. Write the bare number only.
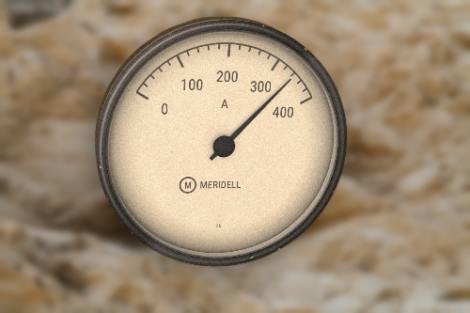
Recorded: 340
